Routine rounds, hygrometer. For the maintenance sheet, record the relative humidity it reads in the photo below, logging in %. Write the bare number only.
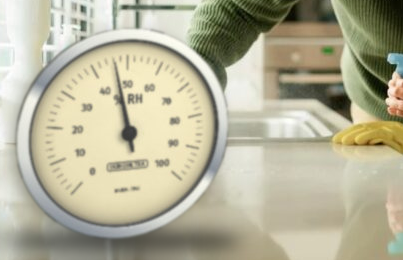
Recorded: 46
